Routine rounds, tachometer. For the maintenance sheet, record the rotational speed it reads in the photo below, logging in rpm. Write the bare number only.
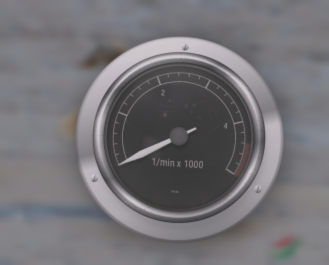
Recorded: 0
